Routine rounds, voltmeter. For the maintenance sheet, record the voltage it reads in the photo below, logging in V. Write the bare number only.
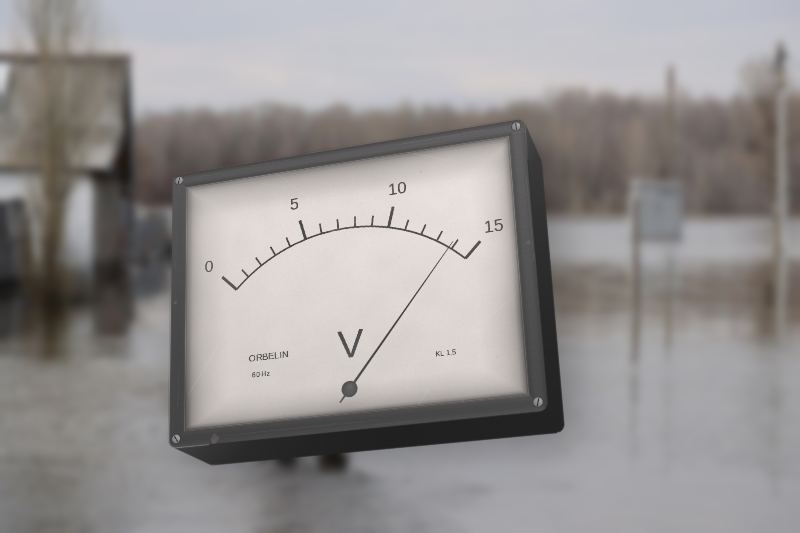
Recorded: 14
